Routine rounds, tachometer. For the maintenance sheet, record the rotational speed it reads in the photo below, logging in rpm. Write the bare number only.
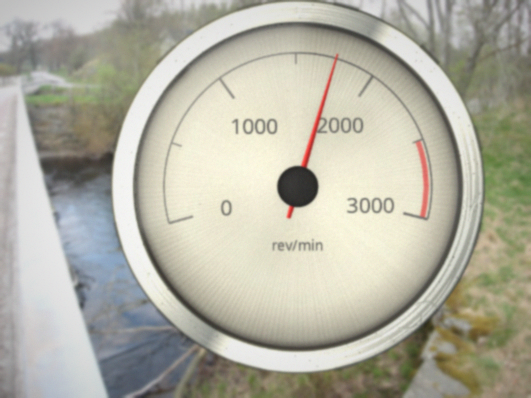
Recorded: 1750
